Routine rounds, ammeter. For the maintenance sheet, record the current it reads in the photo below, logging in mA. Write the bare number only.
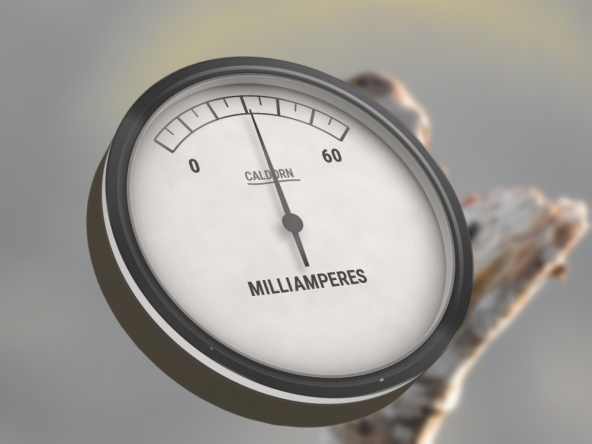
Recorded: 30
